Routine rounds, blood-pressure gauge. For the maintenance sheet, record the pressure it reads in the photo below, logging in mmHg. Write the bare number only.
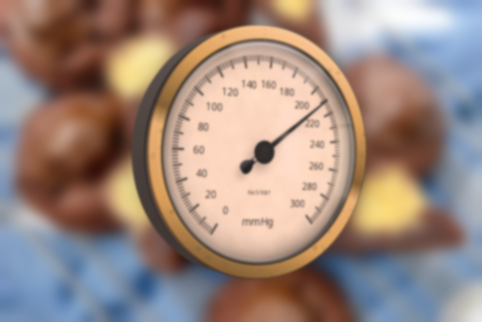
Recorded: 210
